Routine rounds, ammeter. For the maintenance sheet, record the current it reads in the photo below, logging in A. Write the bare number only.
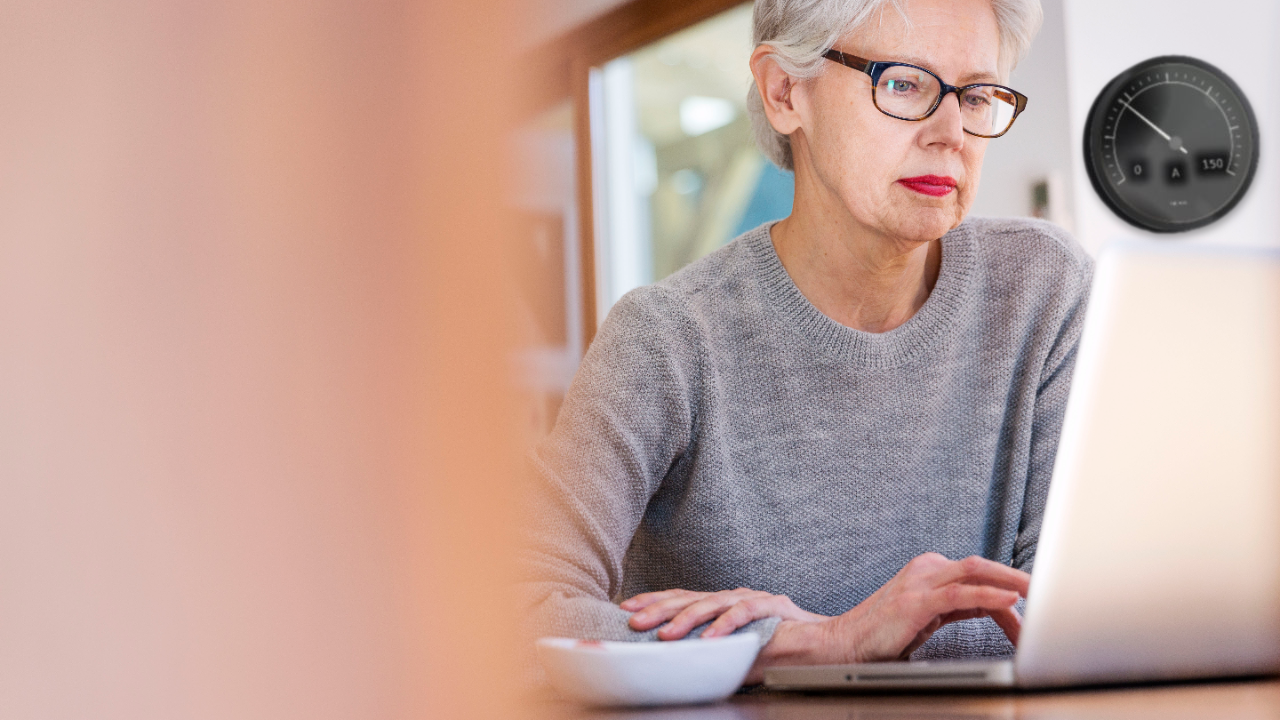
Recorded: 45
